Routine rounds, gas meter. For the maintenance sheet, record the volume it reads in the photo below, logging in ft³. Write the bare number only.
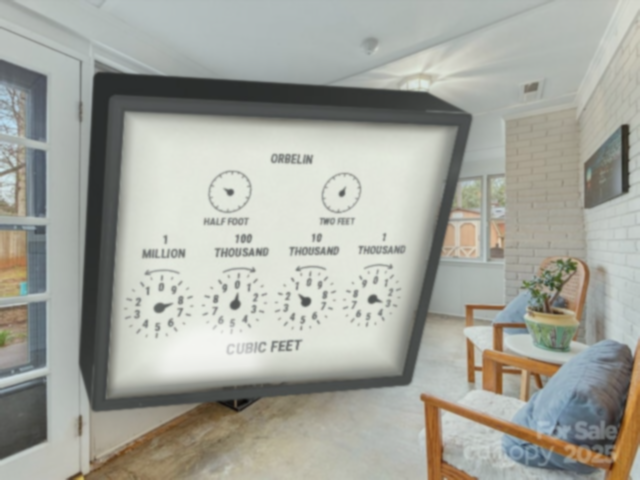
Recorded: 801300
